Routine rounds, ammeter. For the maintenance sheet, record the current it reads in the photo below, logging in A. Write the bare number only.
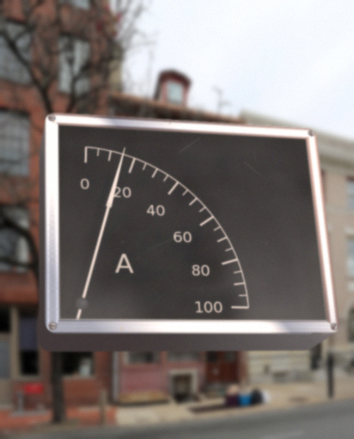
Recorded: 15
